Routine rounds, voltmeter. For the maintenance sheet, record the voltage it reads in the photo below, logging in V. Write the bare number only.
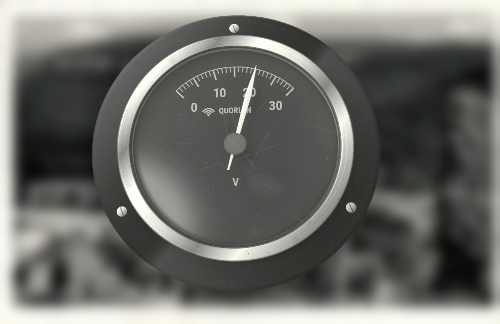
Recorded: 20
